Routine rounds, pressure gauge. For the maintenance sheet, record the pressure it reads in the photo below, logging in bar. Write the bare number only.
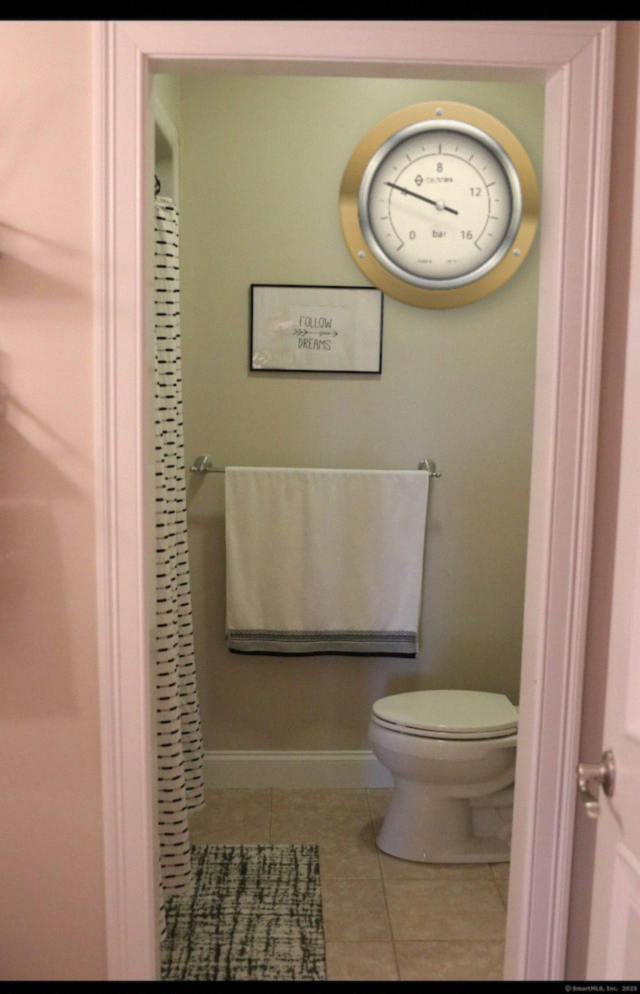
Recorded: 4
